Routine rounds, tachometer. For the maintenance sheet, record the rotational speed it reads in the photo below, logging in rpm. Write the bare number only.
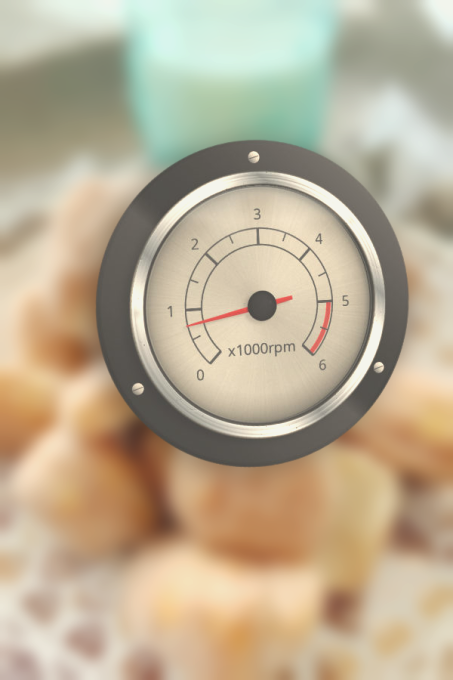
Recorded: 750
